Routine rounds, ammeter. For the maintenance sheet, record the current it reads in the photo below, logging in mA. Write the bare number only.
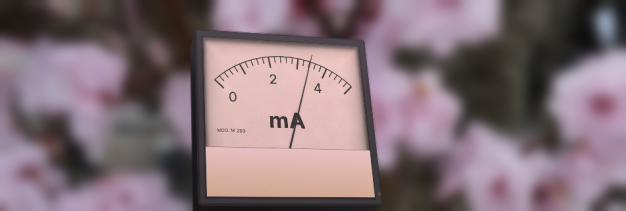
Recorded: 3.4
